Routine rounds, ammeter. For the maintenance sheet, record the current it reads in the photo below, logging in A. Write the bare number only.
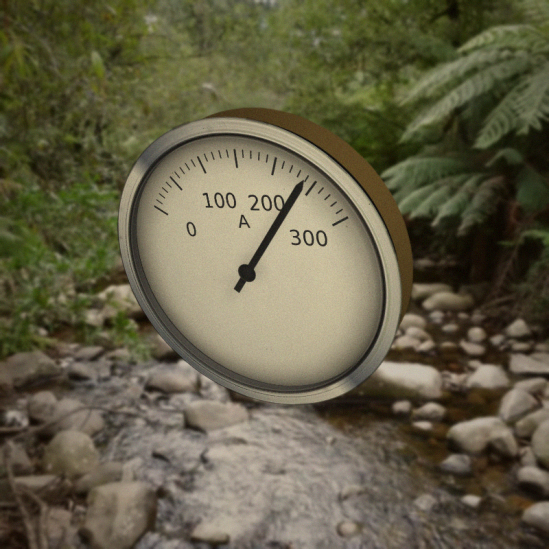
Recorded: 240
